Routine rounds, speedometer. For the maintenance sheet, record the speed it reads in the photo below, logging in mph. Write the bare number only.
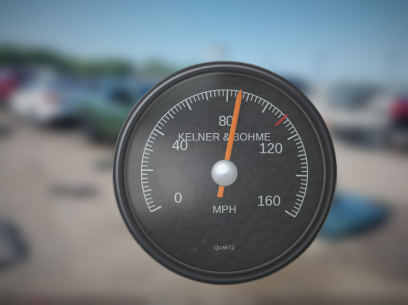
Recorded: 86
